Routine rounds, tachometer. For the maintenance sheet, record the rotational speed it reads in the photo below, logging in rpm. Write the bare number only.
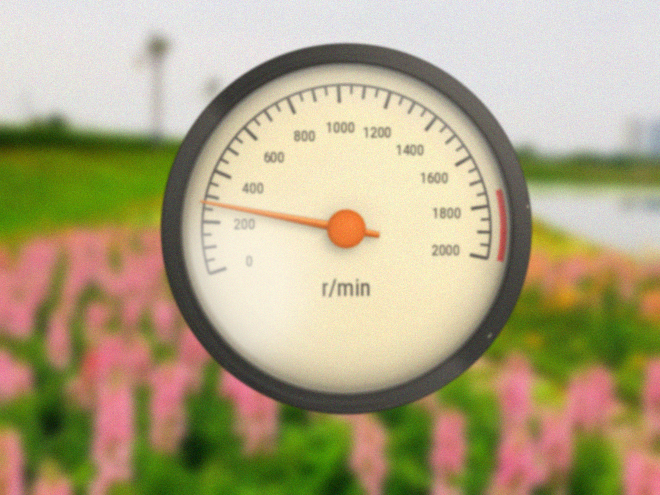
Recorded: 275
